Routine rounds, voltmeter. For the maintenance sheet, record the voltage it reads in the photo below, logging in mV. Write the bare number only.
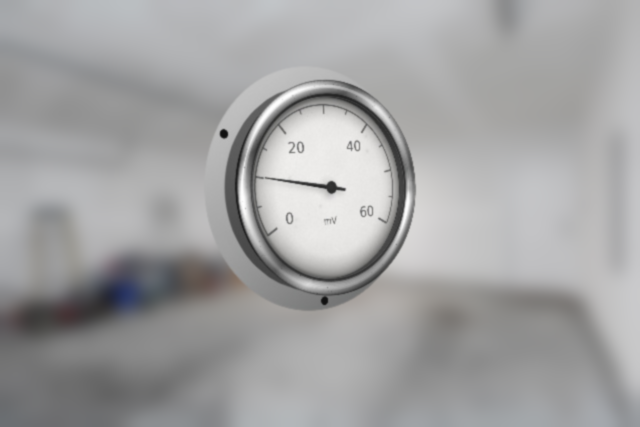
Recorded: 10
